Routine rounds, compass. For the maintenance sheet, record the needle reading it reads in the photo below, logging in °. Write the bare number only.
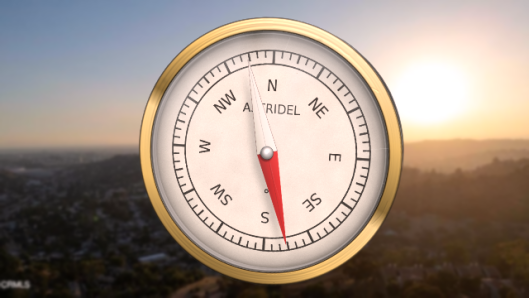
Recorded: 165
